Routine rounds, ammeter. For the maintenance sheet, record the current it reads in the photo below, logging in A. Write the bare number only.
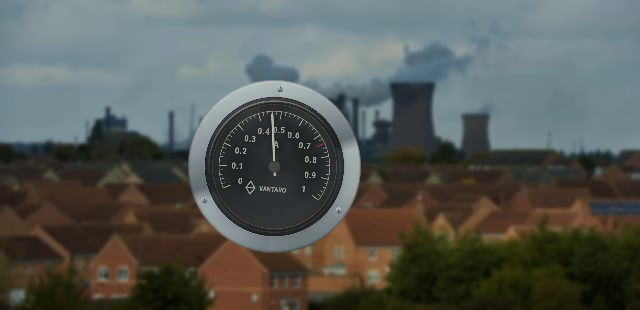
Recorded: 0.46
